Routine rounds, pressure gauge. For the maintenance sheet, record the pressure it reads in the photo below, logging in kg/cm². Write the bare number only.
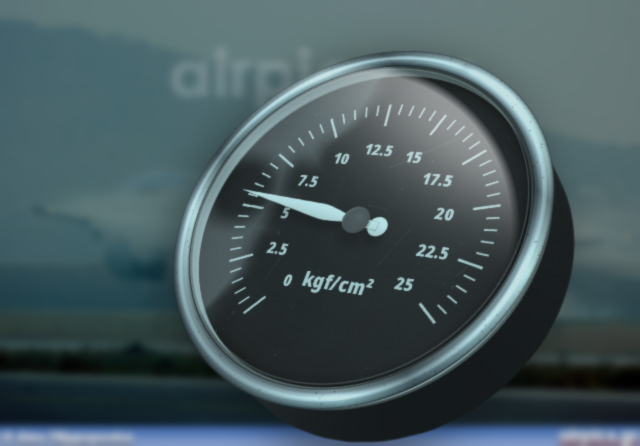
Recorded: 5.5
